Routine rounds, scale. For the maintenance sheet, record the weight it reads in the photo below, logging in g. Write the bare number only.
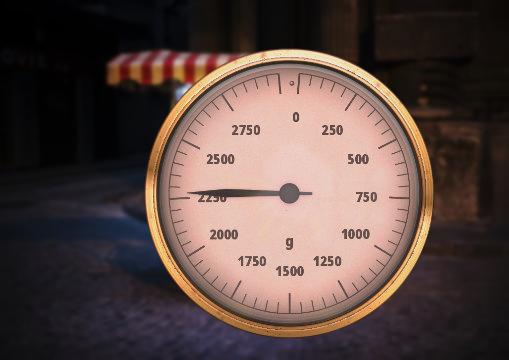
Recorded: 2275
